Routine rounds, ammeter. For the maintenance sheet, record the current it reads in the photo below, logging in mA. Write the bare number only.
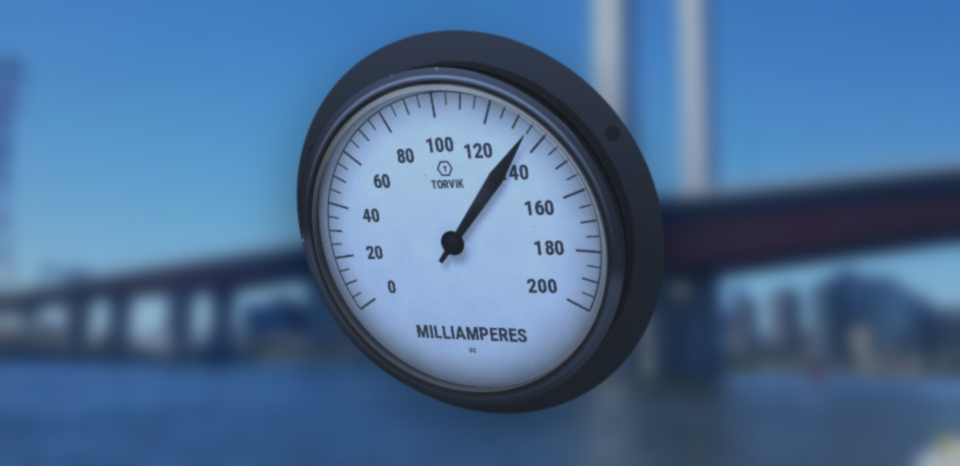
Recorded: 135
